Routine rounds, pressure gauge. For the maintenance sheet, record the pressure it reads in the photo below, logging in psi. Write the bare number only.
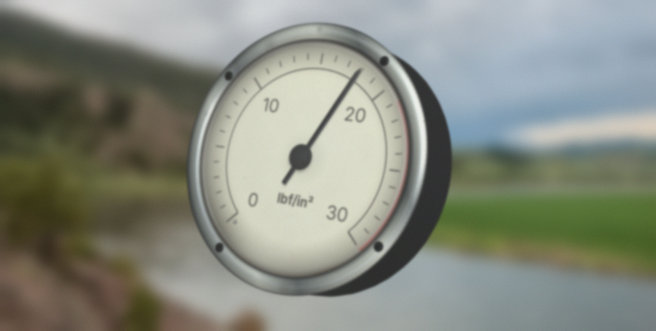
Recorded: 18
